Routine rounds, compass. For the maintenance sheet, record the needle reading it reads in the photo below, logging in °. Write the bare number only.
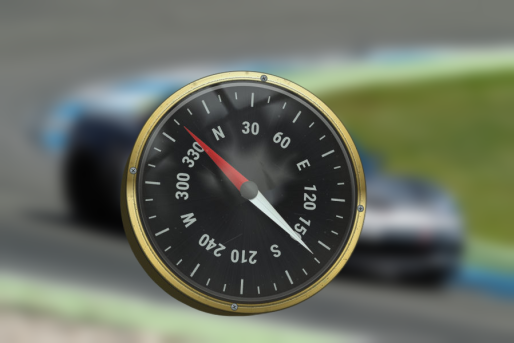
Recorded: 340
